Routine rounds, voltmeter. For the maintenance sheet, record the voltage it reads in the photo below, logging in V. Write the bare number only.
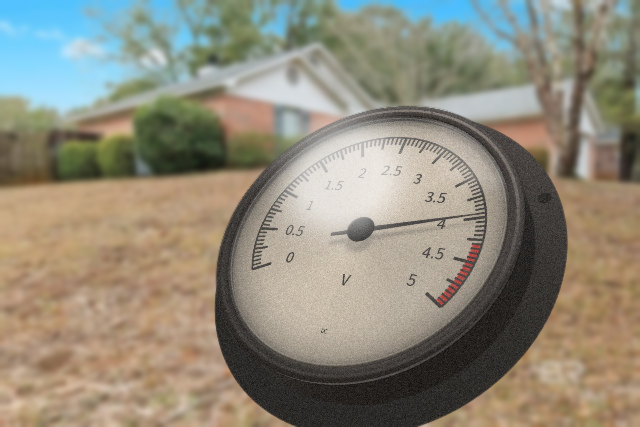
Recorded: 4
